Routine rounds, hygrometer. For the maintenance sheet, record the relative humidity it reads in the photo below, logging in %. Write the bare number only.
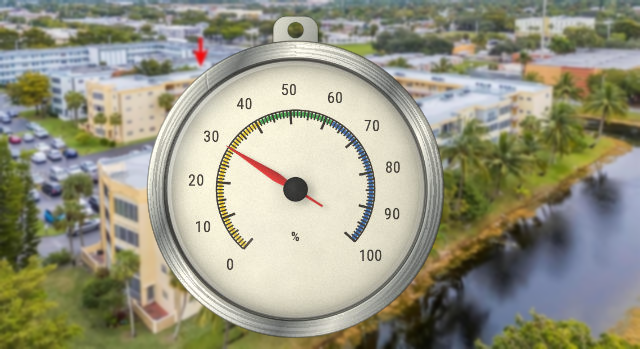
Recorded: 30
